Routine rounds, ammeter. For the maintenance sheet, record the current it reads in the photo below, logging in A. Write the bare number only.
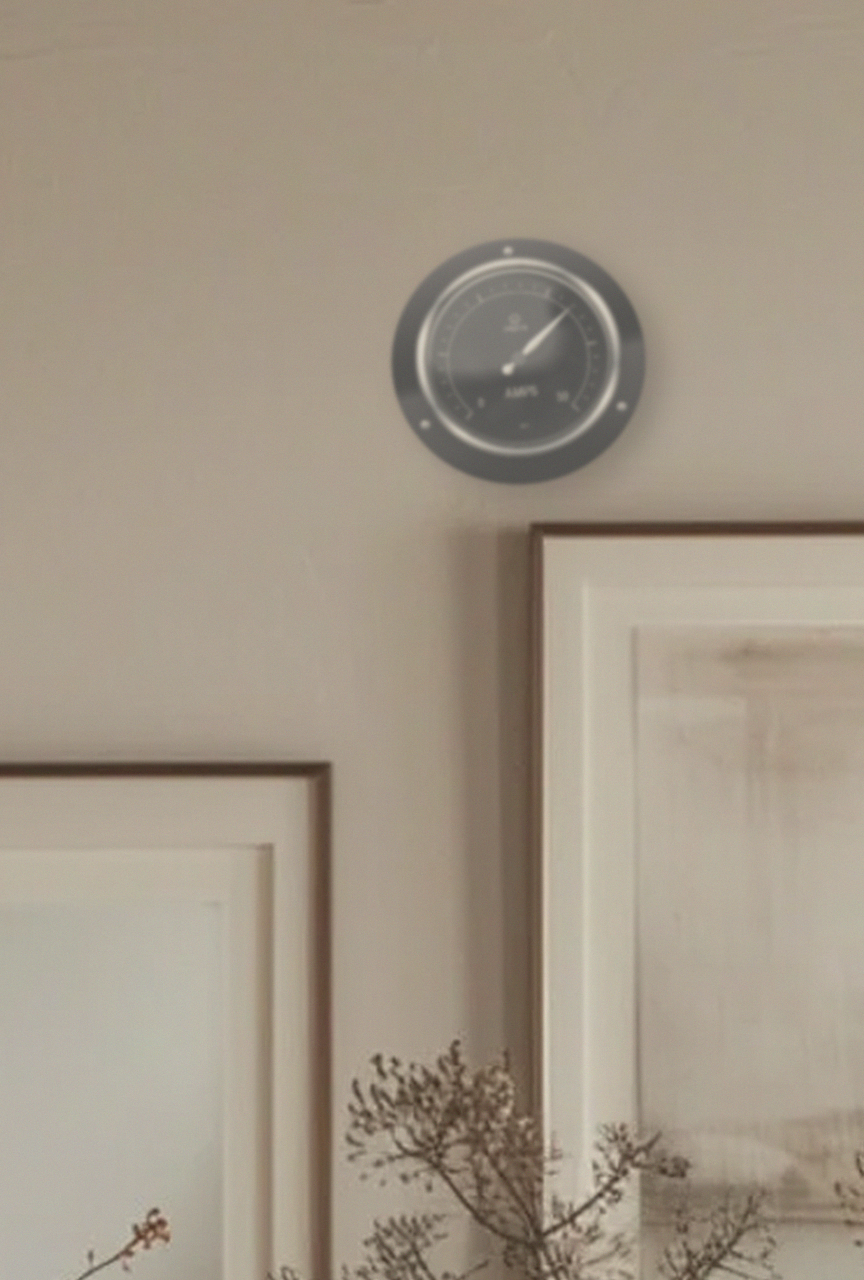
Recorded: 34
